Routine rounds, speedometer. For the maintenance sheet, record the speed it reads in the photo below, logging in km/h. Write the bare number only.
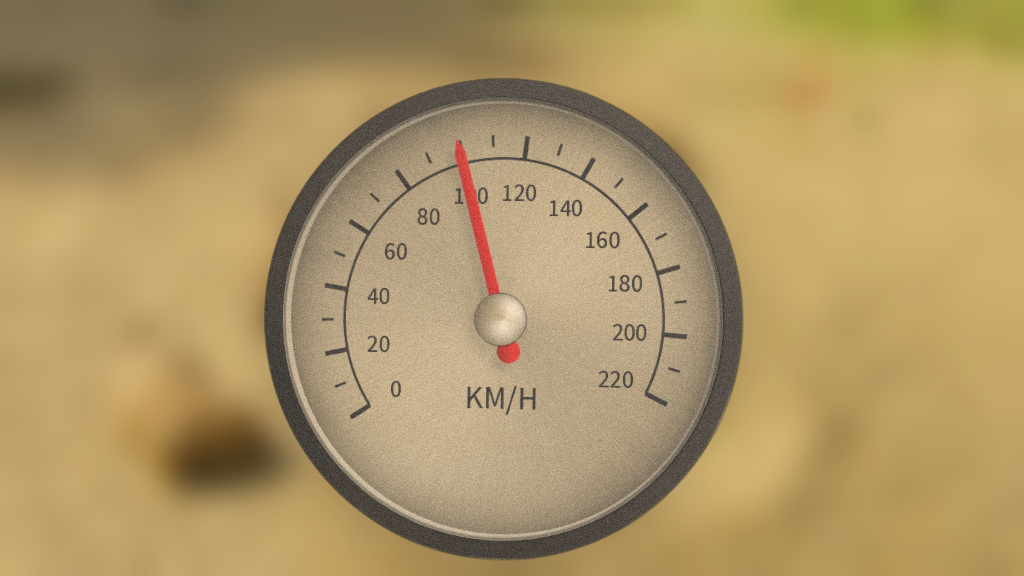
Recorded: 100
